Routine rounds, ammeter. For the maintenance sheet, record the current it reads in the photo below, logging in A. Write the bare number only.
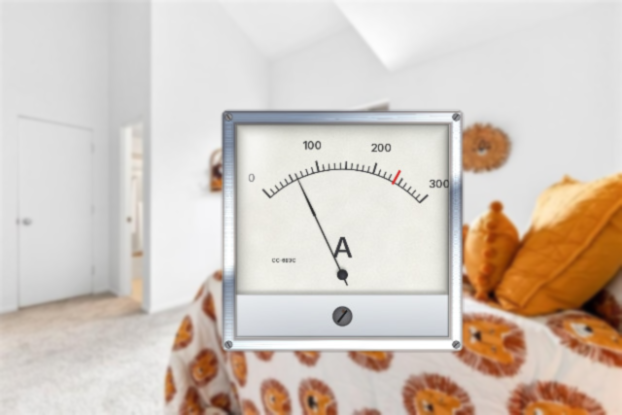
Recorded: 60
